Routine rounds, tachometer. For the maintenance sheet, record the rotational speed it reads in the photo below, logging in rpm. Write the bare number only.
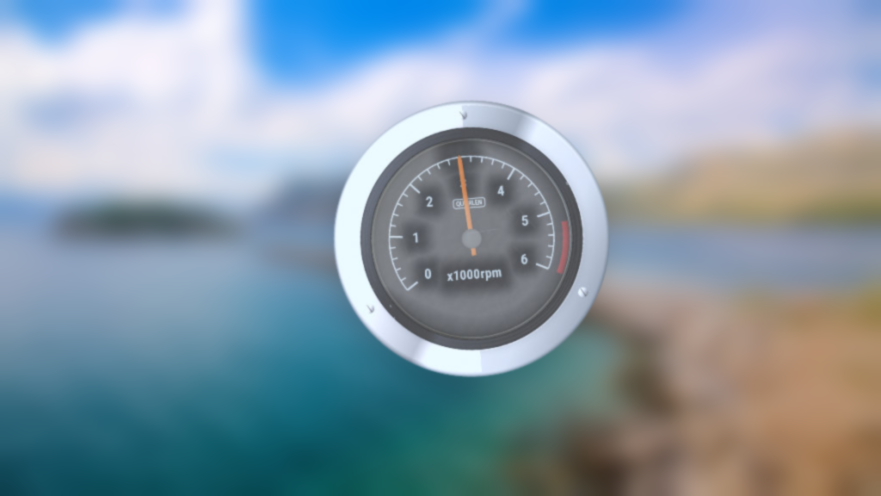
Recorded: 3000
